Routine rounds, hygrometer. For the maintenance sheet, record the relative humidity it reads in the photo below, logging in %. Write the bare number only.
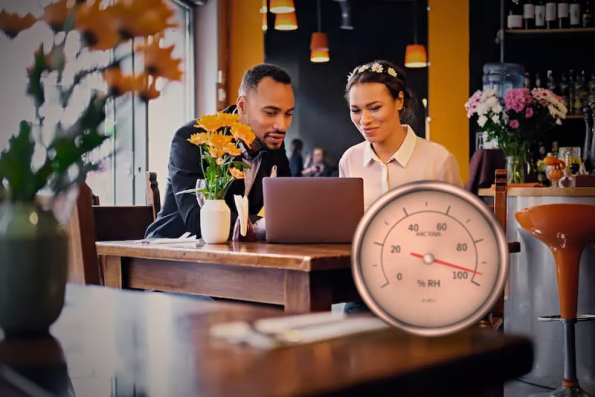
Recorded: 95
